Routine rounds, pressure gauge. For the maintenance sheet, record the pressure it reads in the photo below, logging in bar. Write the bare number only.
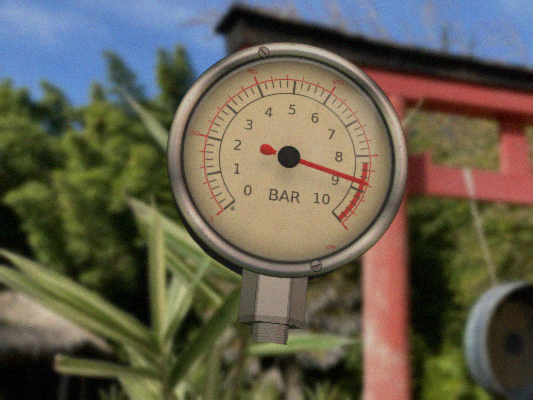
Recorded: 8.8
